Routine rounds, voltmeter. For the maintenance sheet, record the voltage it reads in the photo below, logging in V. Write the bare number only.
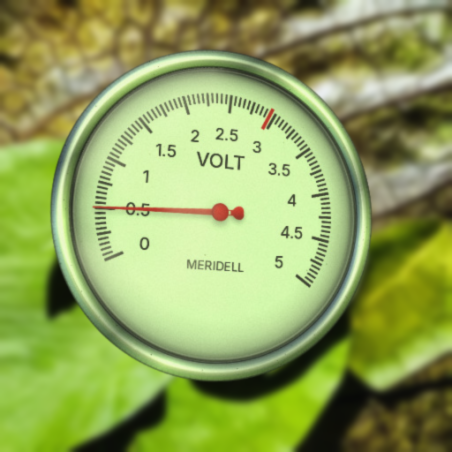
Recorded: 0.5
